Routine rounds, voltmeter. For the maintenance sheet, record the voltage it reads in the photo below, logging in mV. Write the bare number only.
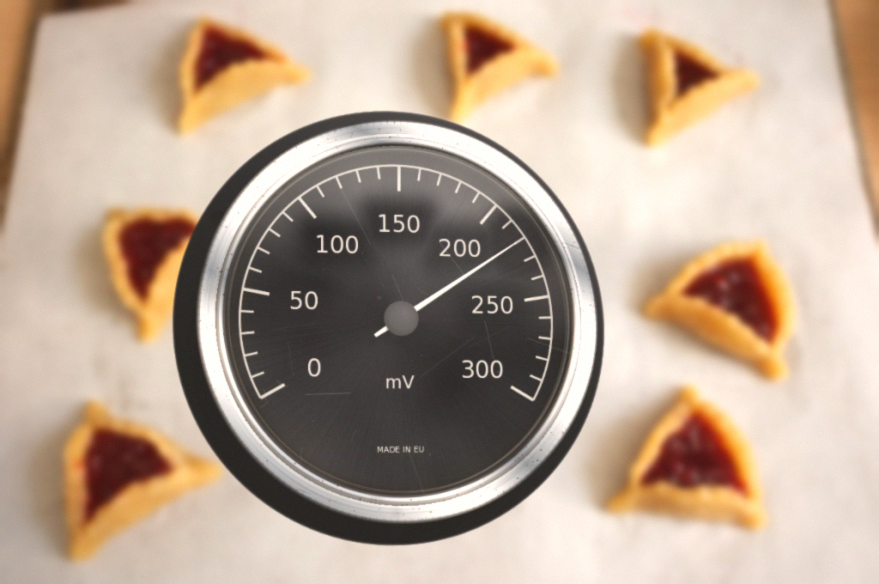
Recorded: 220
